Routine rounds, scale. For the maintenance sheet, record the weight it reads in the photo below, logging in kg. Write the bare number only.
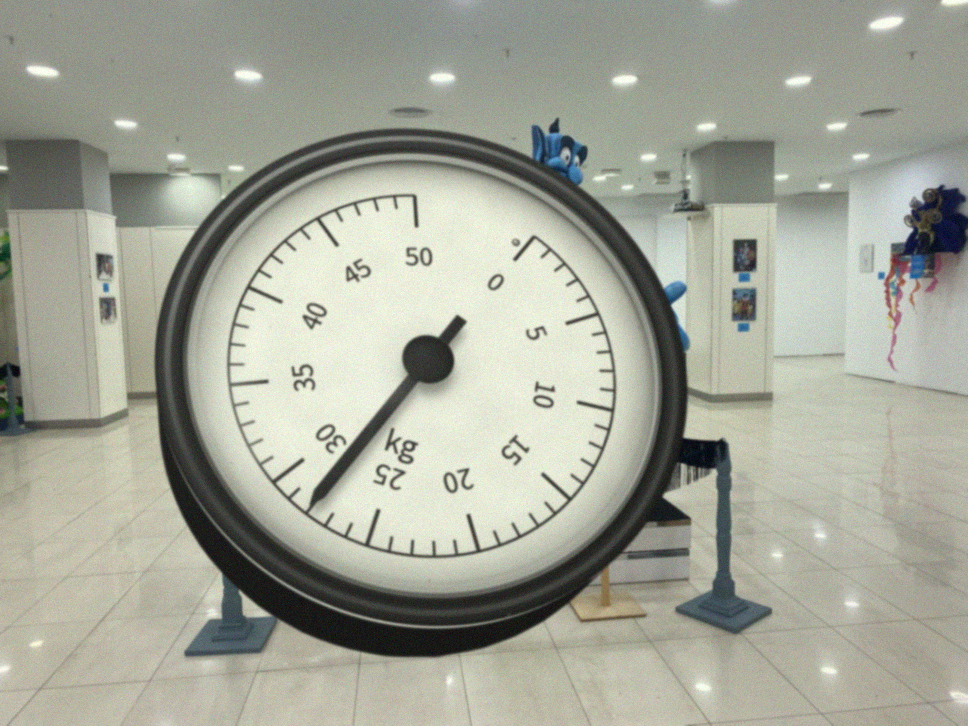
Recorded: 28
